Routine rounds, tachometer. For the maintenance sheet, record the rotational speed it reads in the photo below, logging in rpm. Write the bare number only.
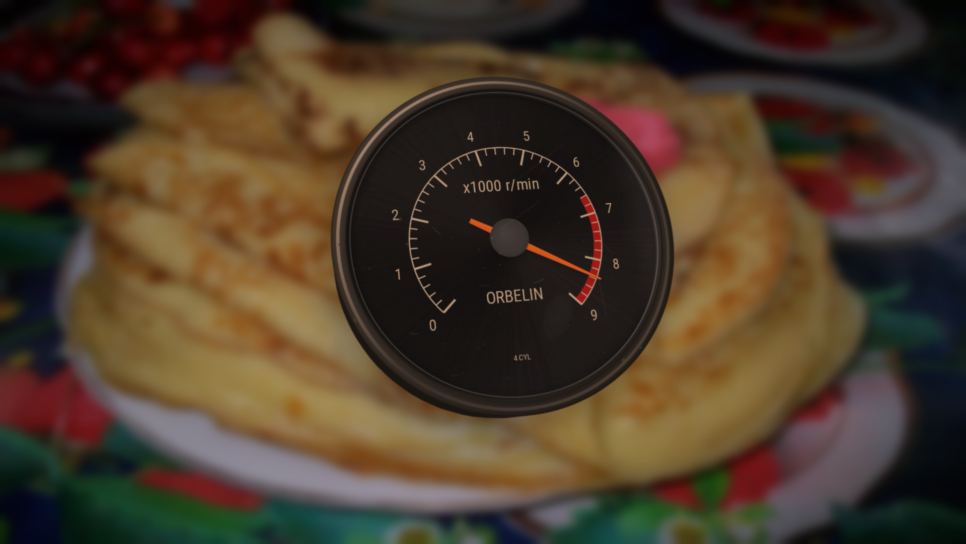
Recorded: 8400
